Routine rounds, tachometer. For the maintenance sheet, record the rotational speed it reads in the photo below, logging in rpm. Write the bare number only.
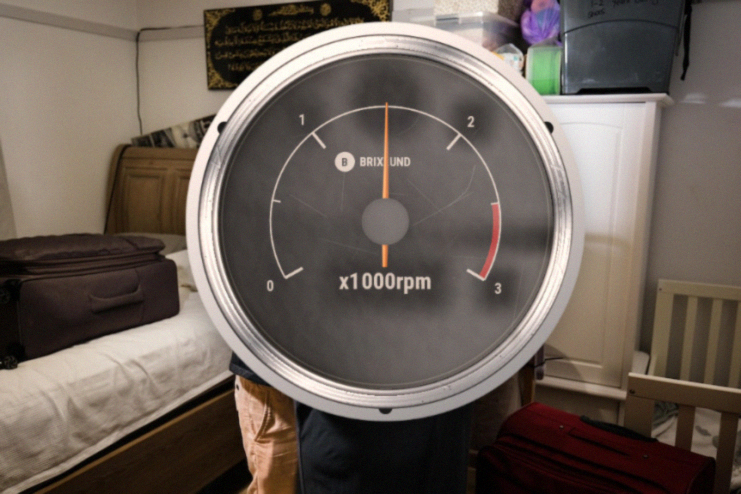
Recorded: 1500
